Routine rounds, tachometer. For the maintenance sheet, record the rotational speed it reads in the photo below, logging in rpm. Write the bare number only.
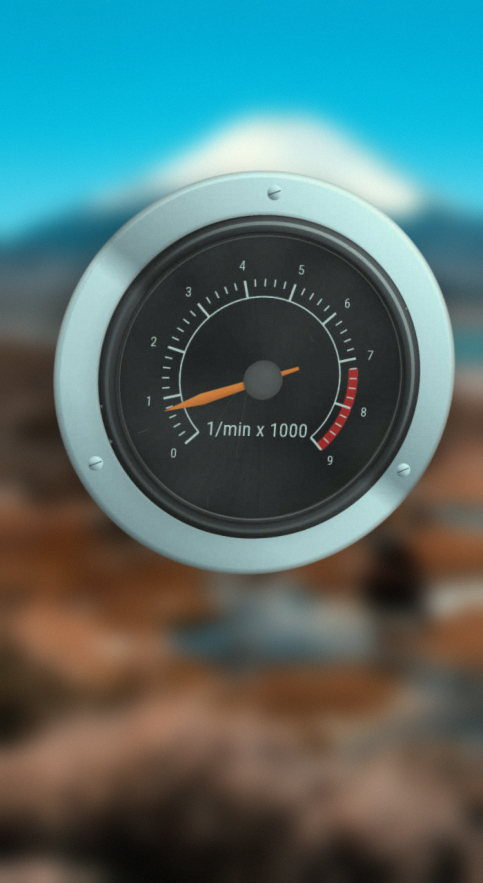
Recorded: 800
